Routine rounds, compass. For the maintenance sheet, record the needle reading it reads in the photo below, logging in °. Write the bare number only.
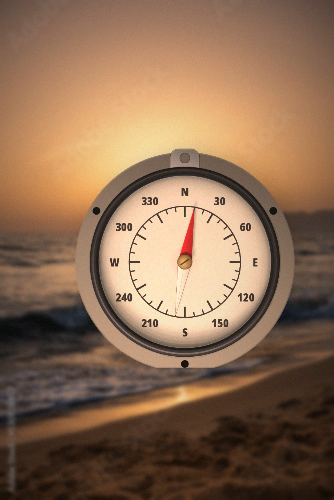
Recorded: 10
